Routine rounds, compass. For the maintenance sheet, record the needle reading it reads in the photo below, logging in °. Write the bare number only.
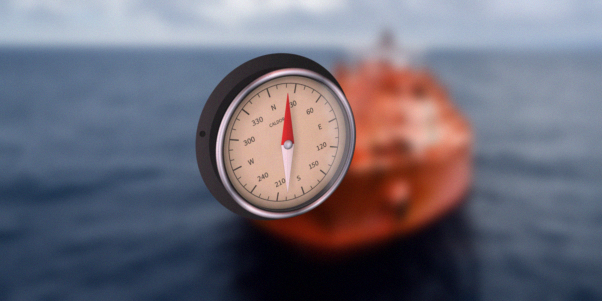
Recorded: 20
